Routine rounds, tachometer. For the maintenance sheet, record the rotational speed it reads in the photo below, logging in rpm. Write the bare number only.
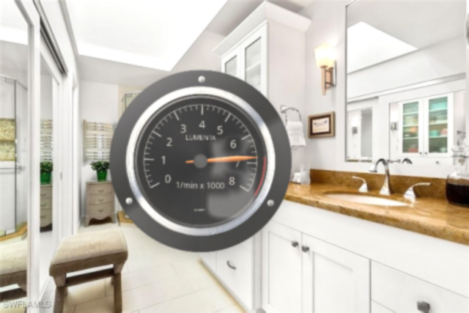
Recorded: 6800
